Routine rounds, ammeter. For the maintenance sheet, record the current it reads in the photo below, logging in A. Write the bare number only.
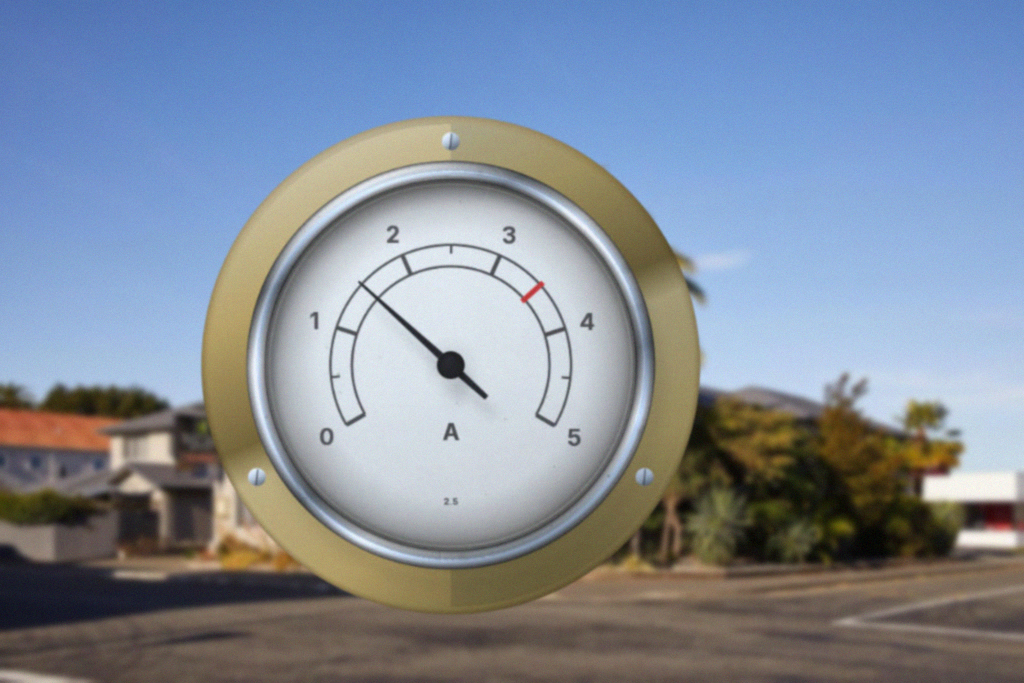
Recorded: 1.5
